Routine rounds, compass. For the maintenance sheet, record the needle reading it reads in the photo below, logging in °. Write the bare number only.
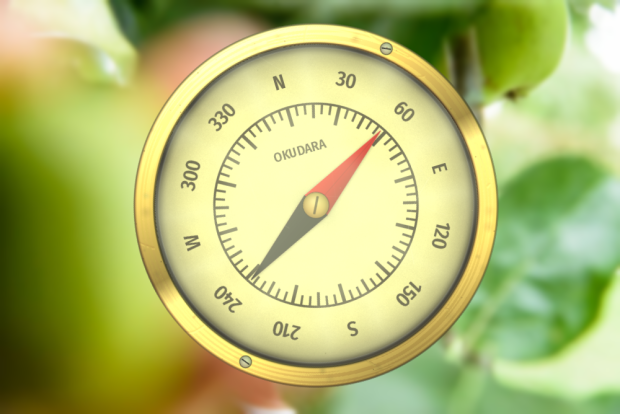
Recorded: 57.5
